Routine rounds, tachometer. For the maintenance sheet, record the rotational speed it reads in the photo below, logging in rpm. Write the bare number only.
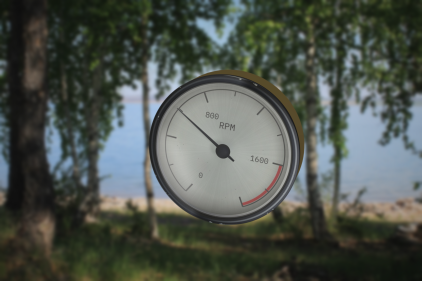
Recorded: 600
